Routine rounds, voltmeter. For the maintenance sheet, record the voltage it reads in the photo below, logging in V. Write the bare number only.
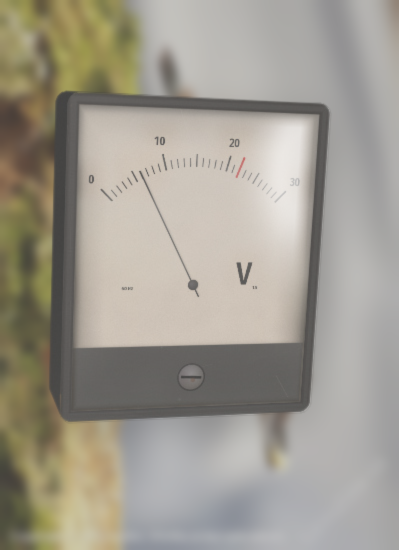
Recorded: 6
